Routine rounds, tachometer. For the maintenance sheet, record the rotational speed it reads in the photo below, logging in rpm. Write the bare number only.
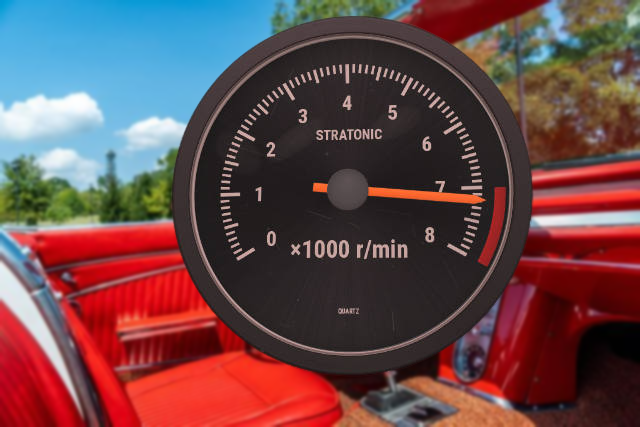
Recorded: 7200
